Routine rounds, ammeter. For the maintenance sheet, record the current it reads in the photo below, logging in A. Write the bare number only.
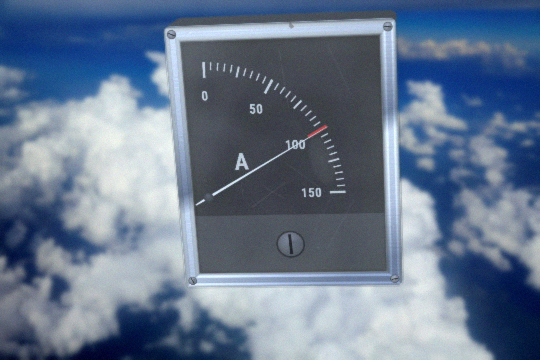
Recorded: 100
